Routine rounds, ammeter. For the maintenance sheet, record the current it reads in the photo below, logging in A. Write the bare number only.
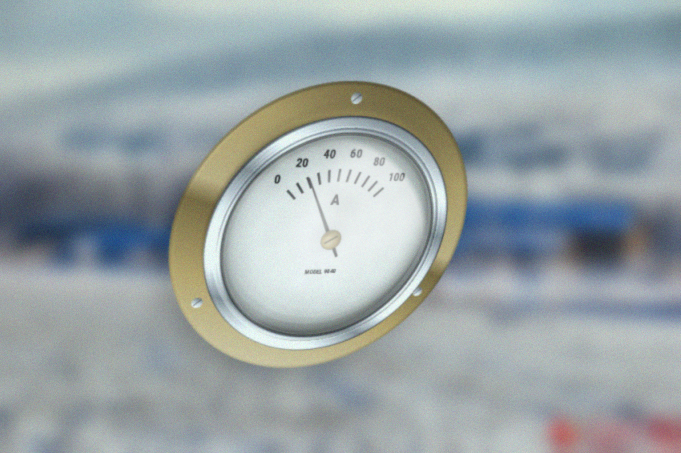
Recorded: 20
